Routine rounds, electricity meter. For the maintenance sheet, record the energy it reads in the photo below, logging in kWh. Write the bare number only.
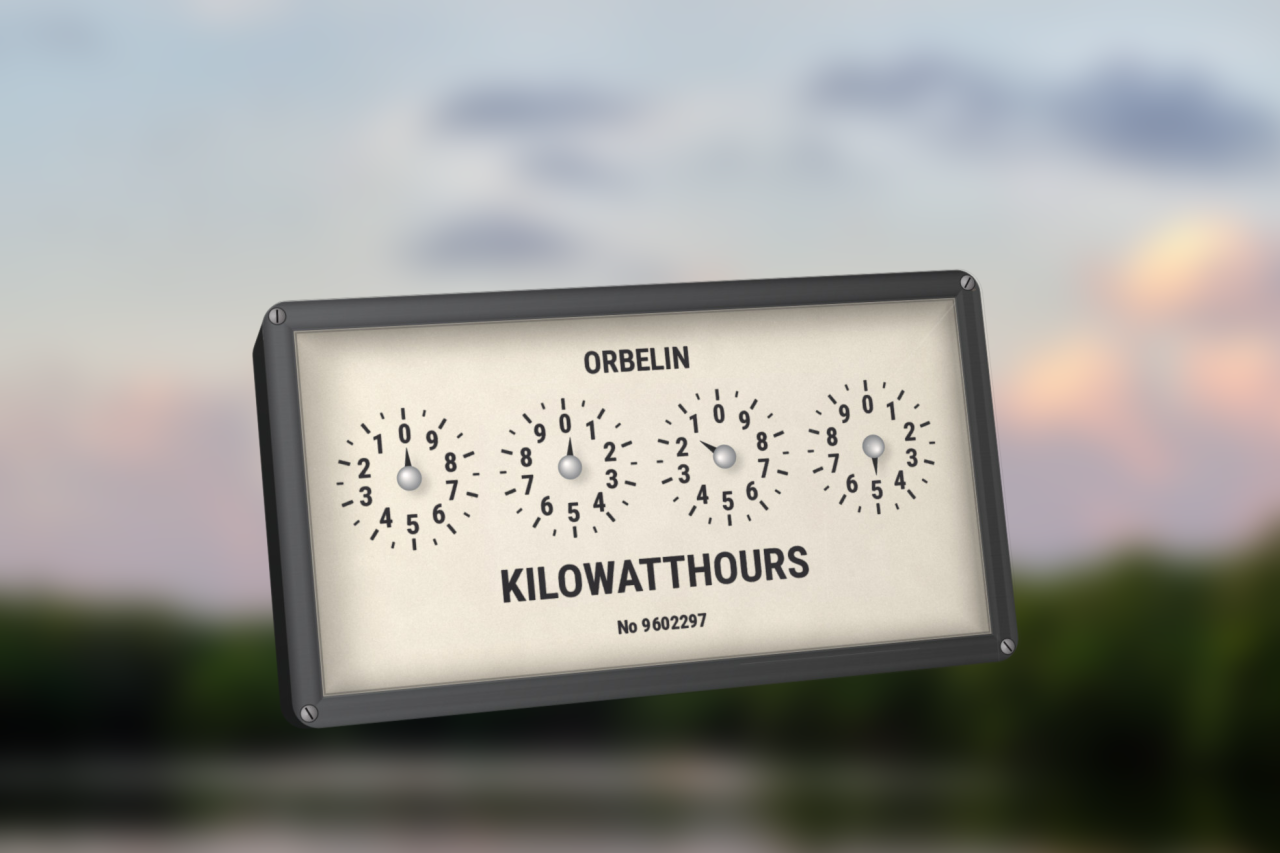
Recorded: 15
